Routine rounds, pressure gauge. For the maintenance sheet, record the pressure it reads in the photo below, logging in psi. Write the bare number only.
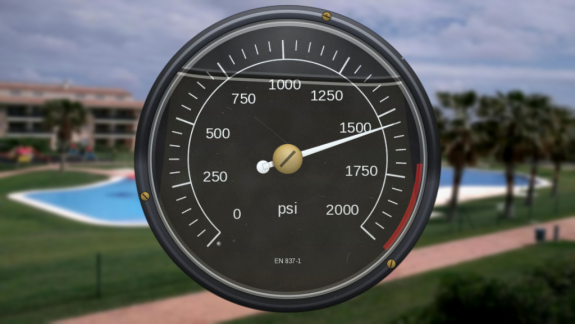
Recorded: 1550
